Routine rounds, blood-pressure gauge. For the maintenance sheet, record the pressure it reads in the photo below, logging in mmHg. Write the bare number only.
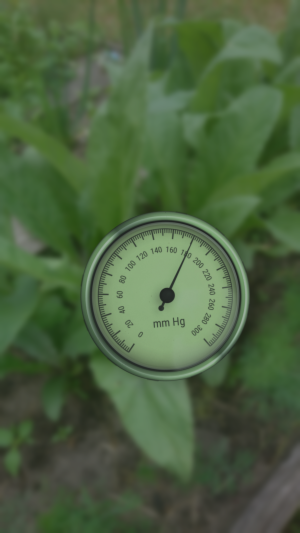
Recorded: 180
